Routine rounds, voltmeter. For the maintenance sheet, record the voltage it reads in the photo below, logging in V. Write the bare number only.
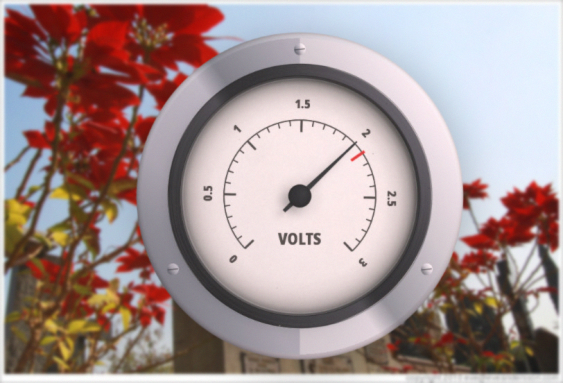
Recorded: 2
